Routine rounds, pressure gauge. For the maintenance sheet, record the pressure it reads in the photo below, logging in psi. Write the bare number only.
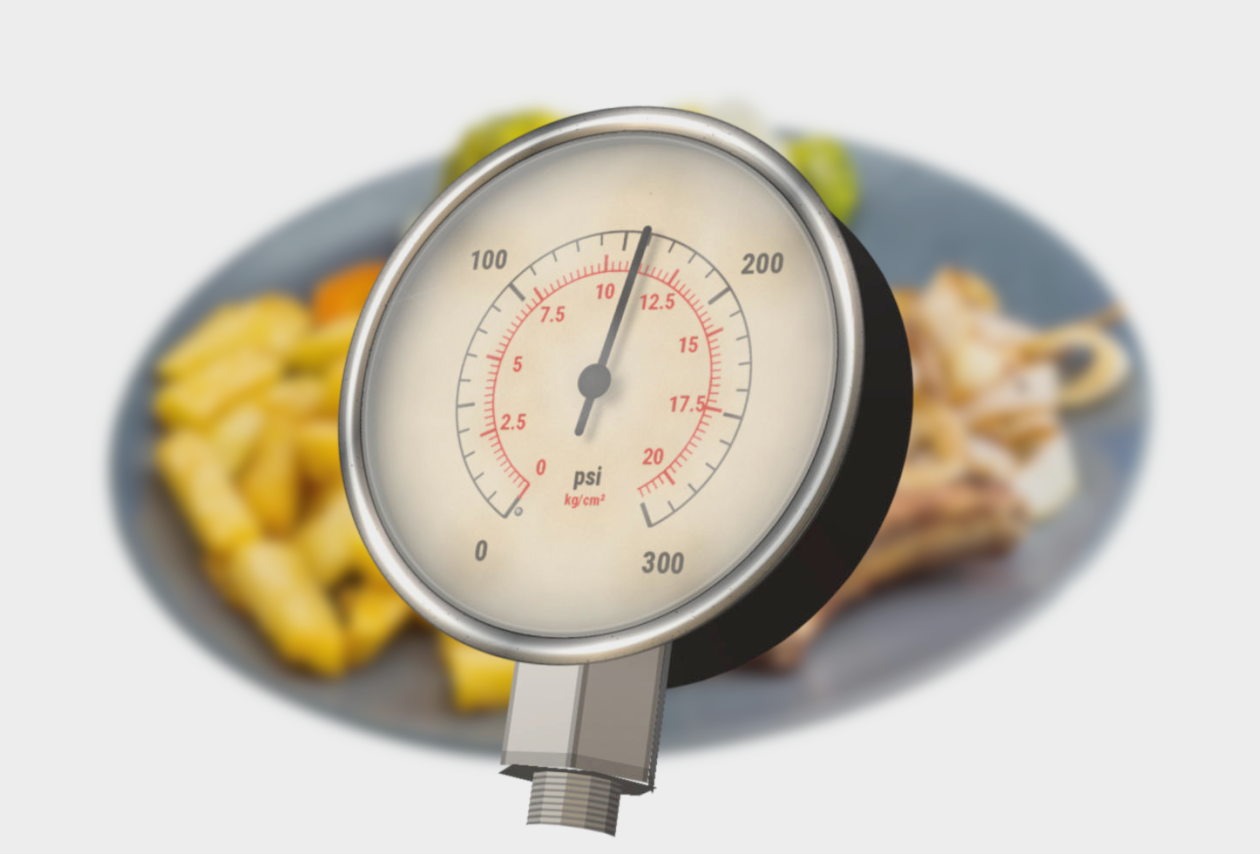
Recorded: 160
